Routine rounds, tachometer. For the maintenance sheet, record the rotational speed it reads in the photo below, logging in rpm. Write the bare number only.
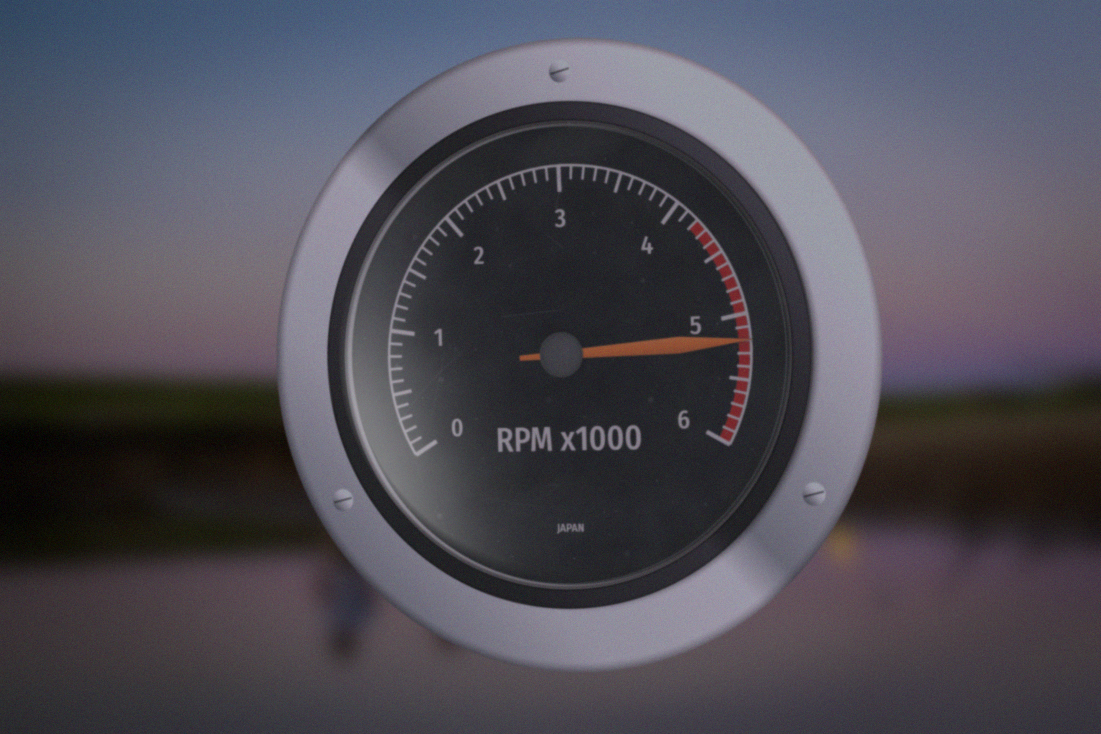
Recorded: 5200
